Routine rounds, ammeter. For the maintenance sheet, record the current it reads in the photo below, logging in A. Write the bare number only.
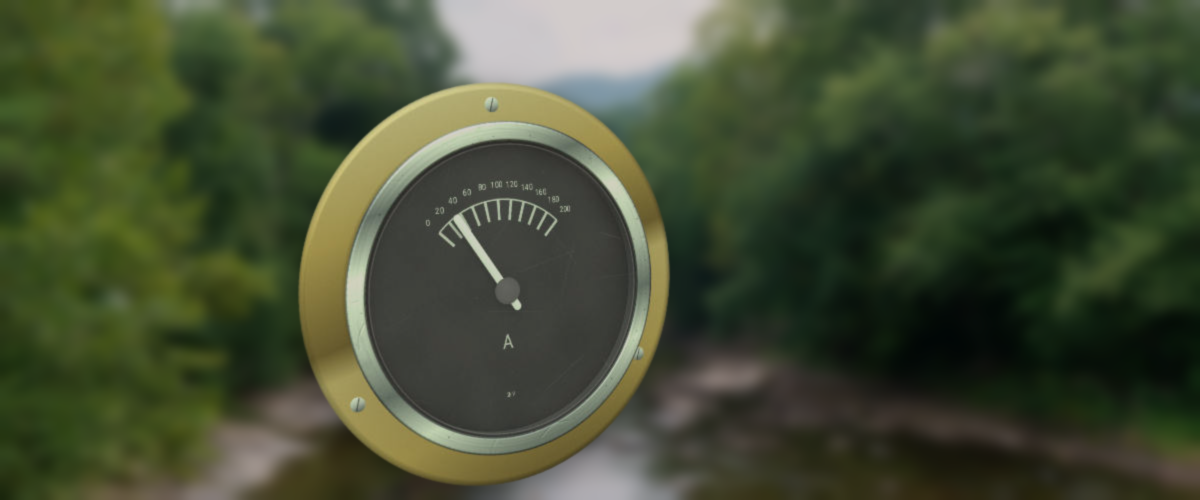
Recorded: 30
